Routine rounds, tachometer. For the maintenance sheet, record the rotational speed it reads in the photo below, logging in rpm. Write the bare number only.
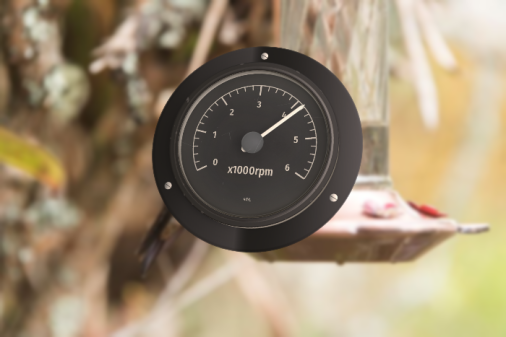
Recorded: 4200
